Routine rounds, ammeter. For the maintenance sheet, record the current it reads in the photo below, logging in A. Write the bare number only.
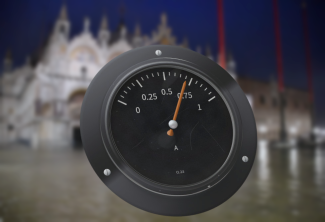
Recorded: 0.7
